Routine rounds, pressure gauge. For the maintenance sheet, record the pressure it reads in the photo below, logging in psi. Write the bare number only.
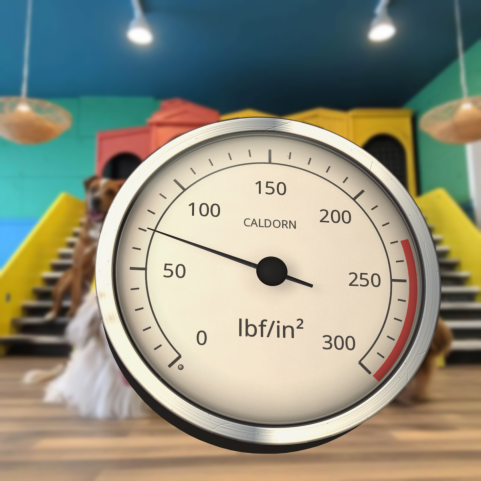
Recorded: 70
